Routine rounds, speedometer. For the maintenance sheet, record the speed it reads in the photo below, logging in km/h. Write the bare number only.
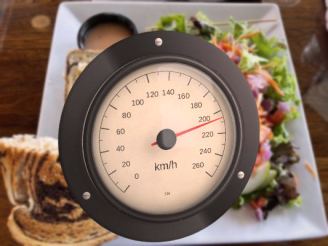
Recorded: 205
